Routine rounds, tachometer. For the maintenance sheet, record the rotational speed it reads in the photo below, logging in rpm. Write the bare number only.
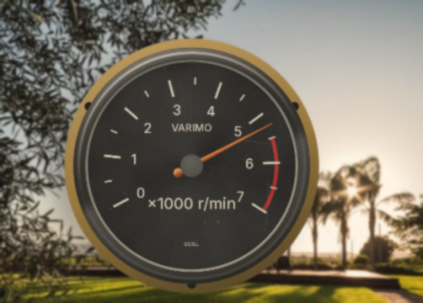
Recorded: 5250
